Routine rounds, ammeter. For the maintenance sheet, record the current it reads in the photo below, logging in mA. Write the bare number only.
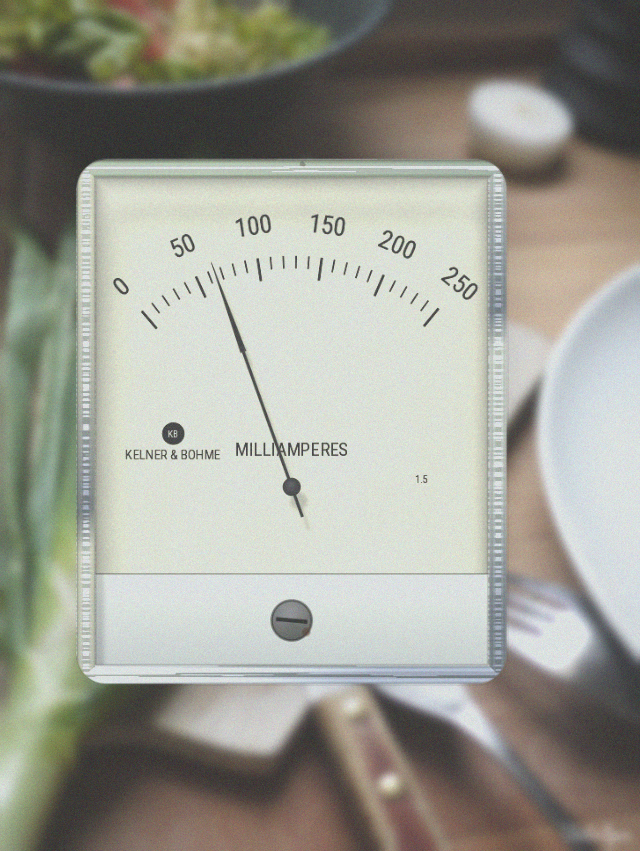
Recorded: 65
